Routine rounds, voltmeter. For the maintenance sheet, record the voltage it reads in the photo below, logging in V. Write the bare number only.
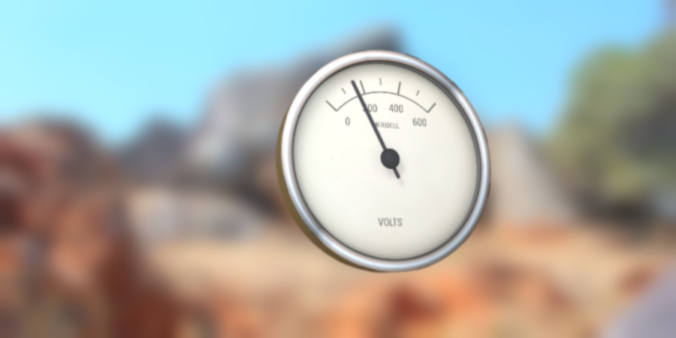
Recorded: 150
